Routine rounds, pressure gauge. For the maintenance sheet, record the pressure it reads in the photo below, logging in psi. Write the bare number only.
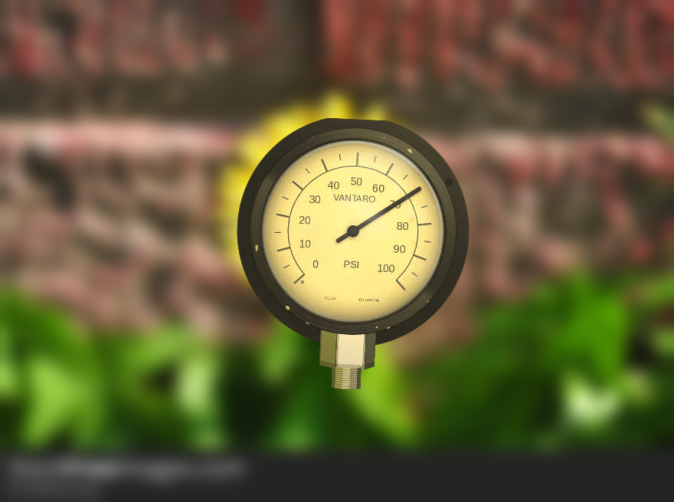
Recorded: 70
